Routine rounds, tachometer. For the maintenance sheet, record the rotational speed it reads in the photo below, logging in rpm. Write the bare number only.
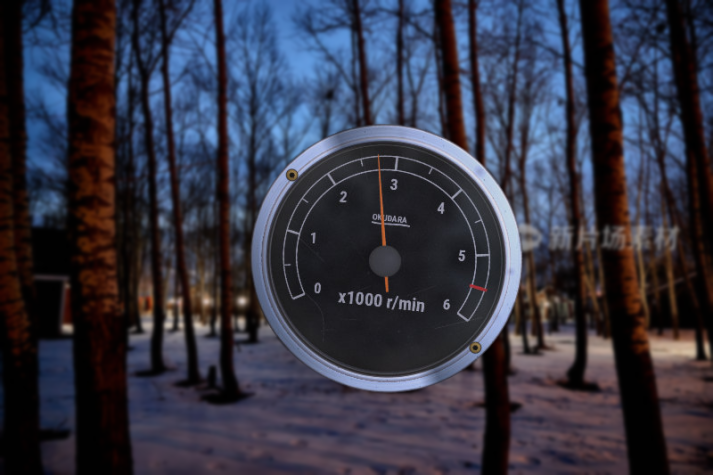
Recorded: 2750
